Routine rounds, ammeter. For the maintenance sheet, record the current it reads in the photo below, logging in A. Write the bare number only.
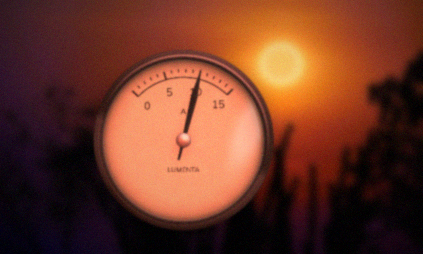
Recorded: 10
